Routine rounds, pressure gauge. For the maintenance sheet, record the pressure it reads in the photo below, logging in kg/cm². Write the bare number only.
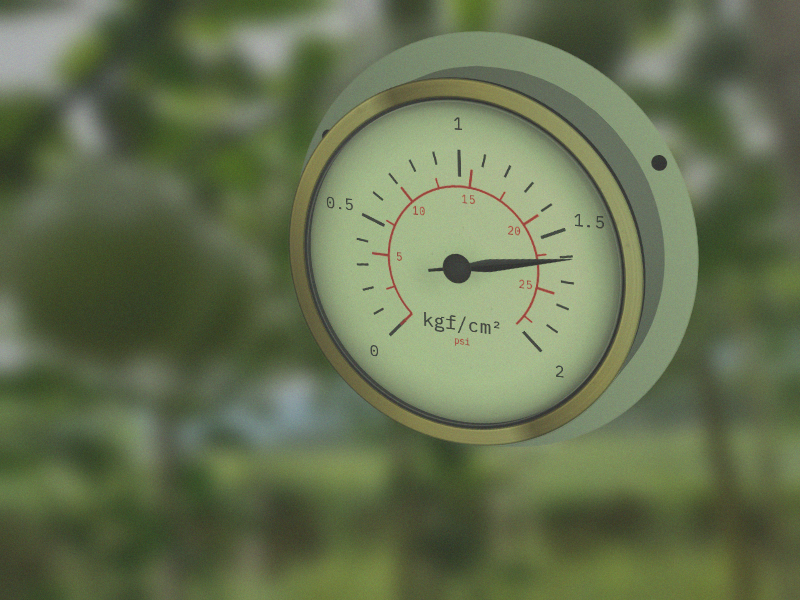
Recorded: 1.6
